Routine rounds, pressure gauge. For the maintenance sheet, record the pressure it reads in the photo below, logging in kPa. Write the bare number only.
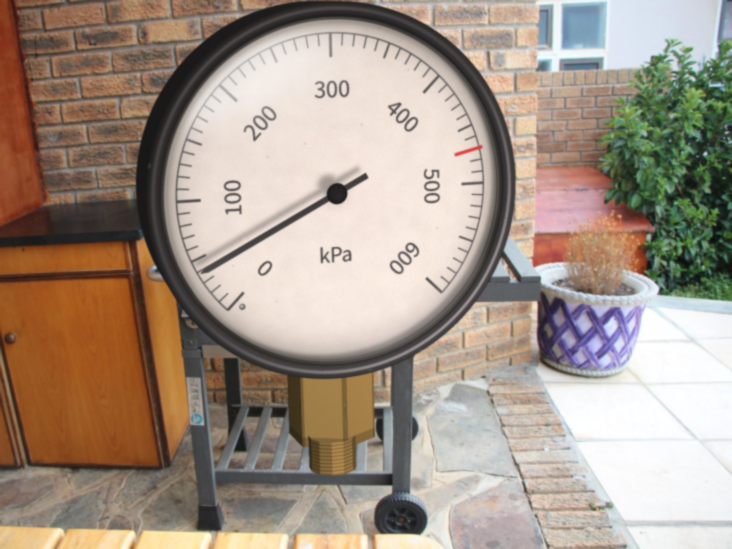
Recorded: 40
